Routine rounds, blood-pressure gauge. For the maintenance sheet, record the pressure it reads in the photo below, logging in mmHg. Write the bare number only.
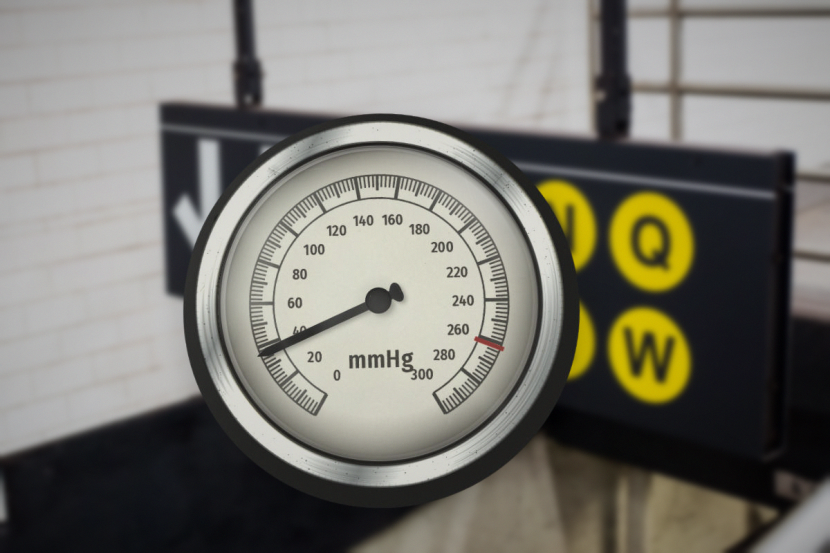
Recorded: 36
